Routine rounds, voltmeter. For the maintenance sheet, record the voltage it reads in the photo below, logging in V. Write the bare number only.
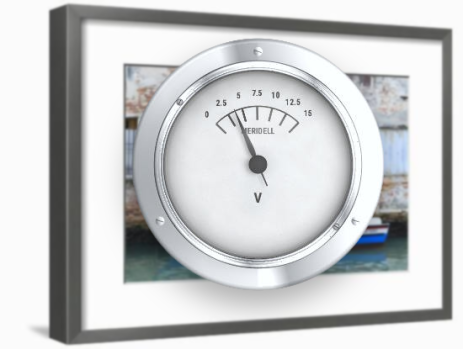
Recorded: 3.75
